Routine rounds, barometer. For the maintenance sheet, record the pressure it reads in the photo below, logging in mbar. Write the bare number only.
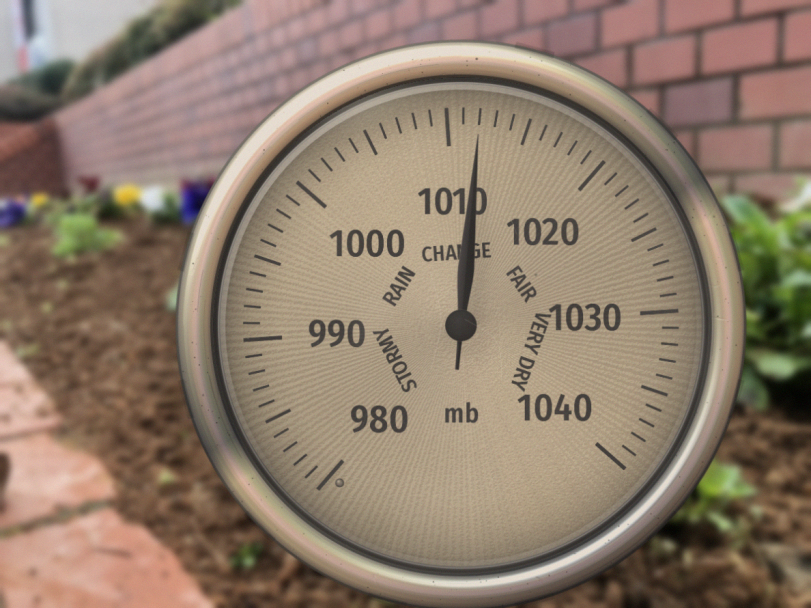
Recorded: 1012
